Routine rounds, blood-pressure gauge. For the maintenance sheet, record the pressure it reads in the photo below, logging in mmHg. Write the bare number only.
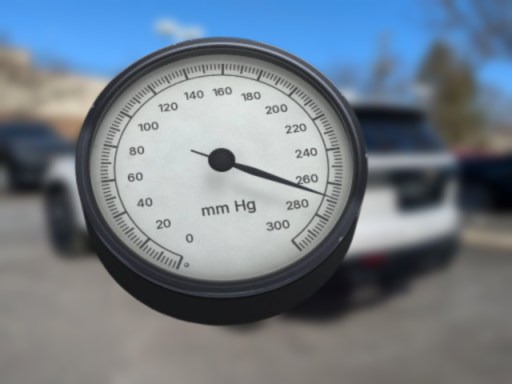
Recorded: 270
